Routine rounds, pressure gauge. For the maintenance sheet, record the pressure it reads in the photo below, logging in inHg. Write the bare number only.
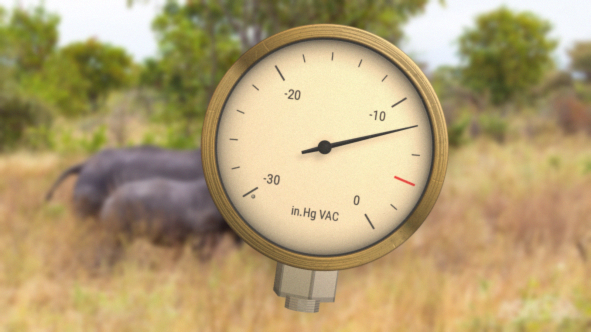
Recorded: -8
